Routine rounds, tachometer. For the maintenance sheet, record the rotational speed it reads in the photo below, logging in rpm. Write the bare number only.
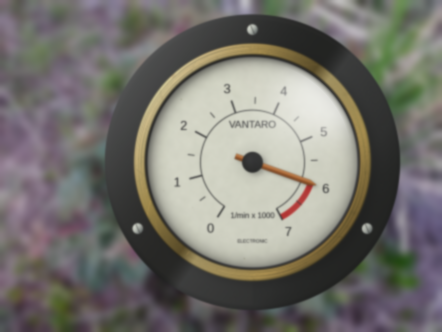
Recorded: 6000
